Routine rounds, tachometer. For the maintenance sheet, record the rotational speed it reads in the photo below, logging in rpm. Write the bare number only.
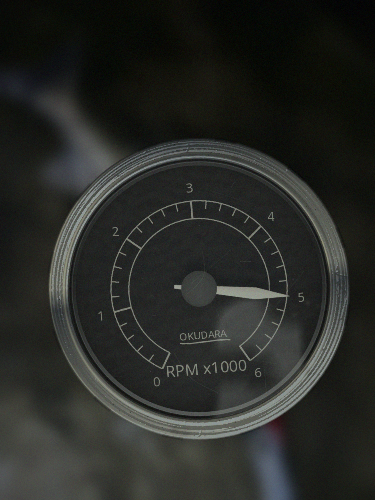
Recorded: 5000
